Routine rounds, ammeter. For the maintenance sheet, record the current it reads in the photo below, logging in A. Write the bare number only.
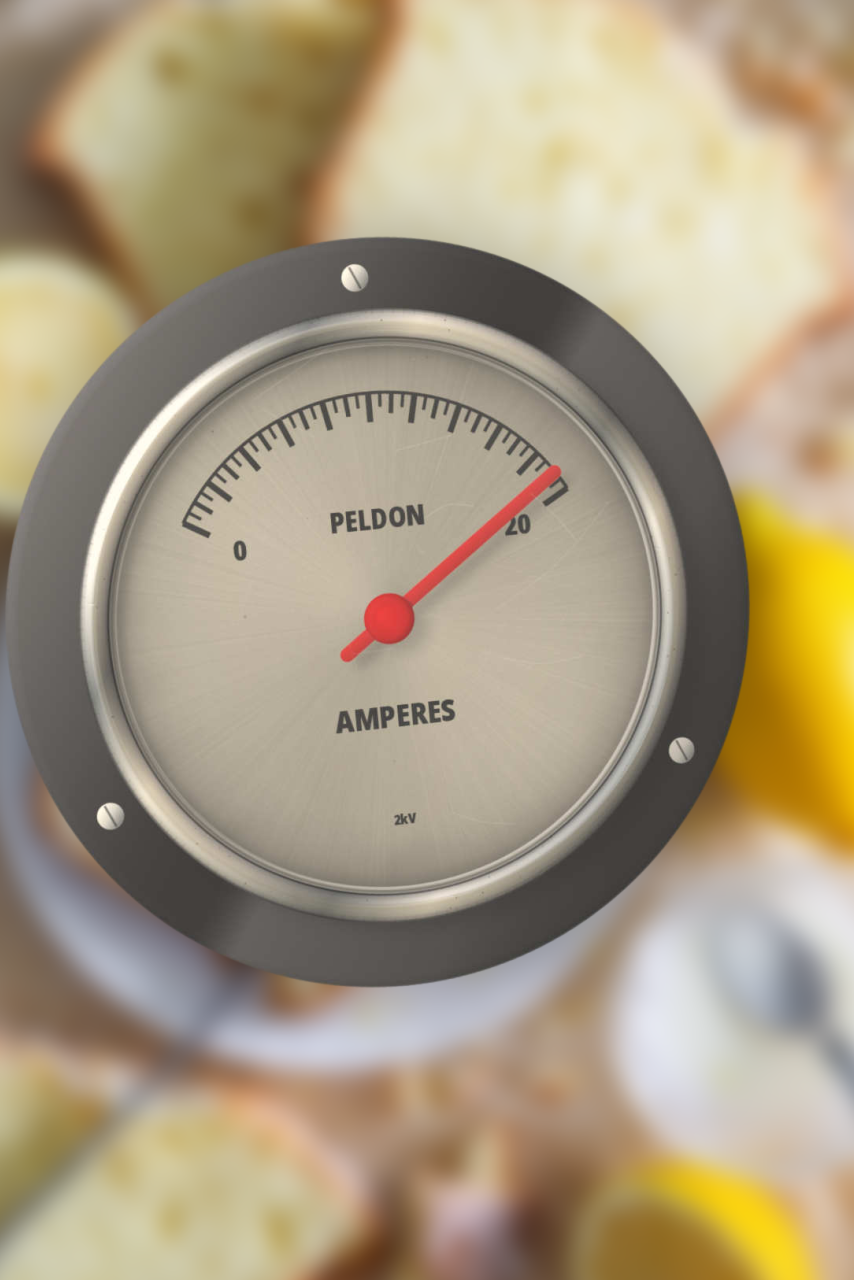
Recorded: 19
